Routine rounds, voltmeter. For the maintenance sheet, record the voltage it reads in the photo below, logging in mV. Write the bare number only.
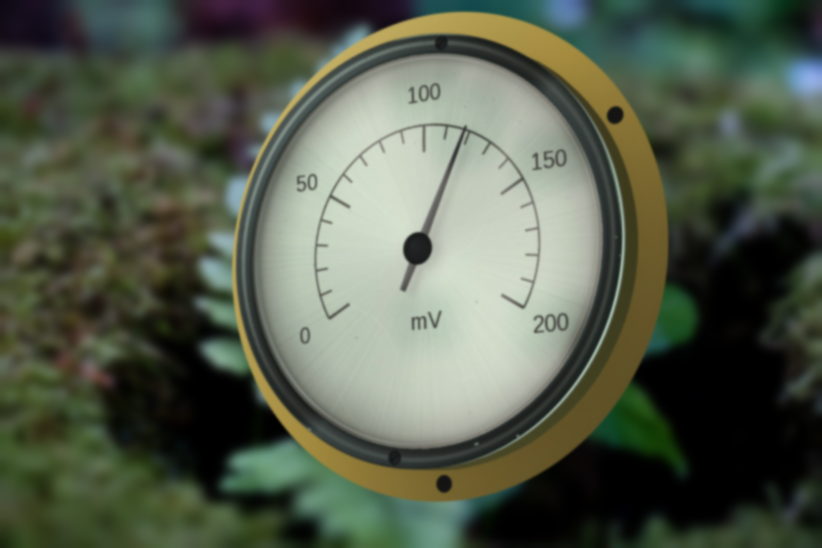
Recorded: 120
